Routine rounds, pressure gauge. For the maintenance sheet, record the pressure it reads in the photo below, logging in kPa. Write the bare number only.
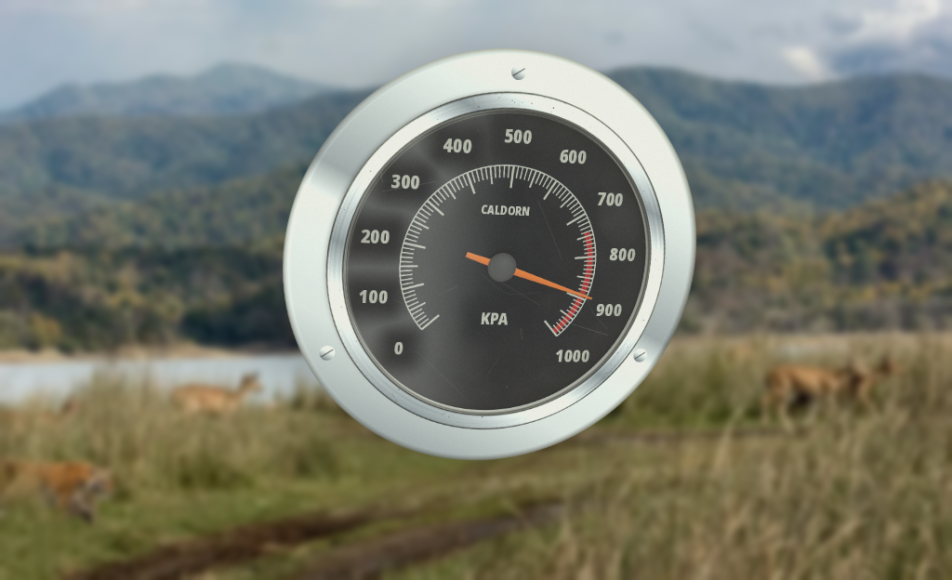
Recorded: 890
